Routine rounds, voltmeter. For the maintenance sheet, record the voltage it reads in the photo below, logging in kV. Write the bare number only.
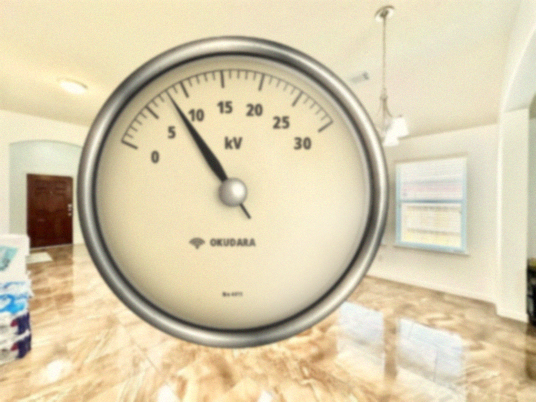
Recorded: 8
